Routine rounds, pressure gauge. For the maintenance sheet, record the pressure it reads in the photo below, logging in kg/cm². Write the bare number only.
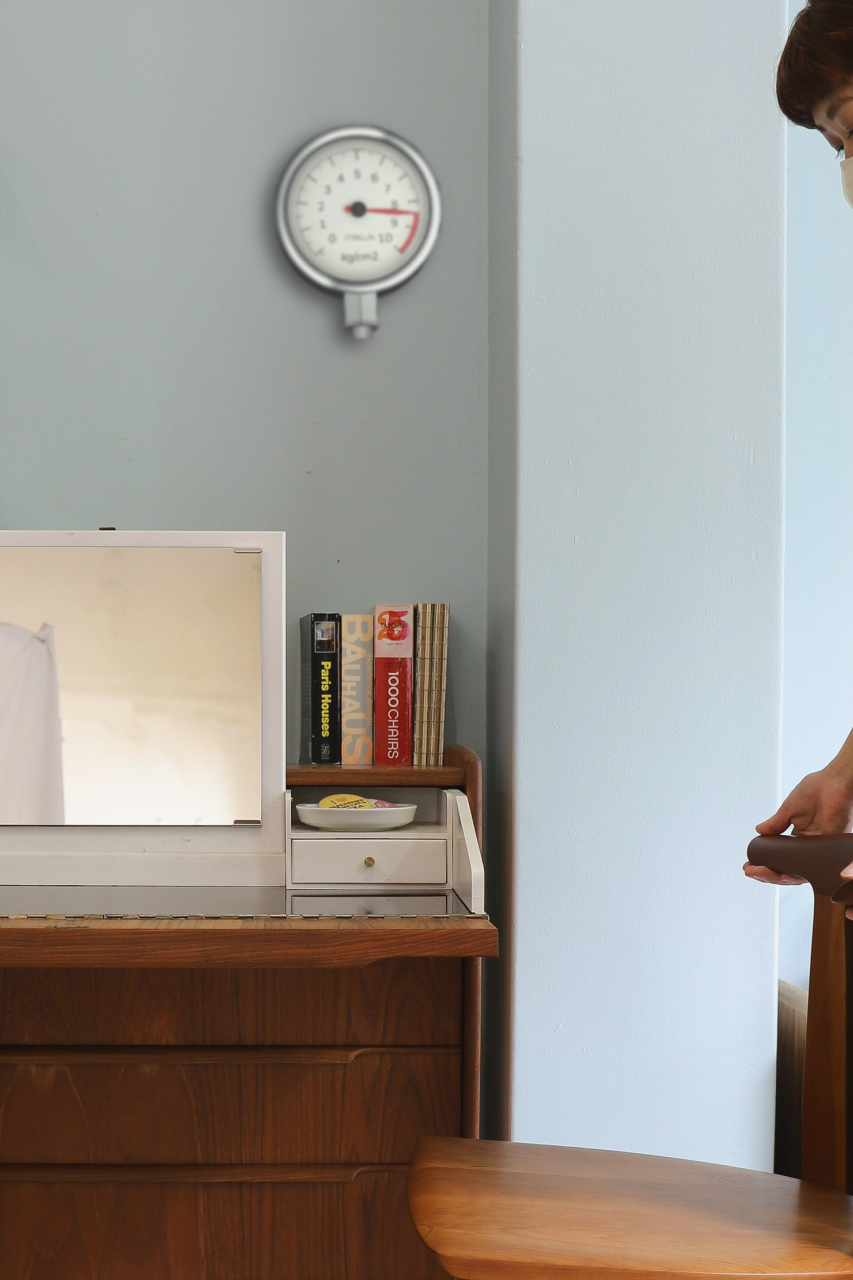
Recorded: 8.5
